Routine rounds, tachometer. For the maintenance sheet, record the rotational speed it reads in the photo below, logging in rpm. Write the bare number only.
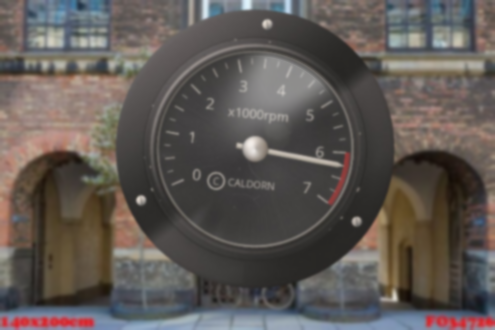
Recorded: 6250
